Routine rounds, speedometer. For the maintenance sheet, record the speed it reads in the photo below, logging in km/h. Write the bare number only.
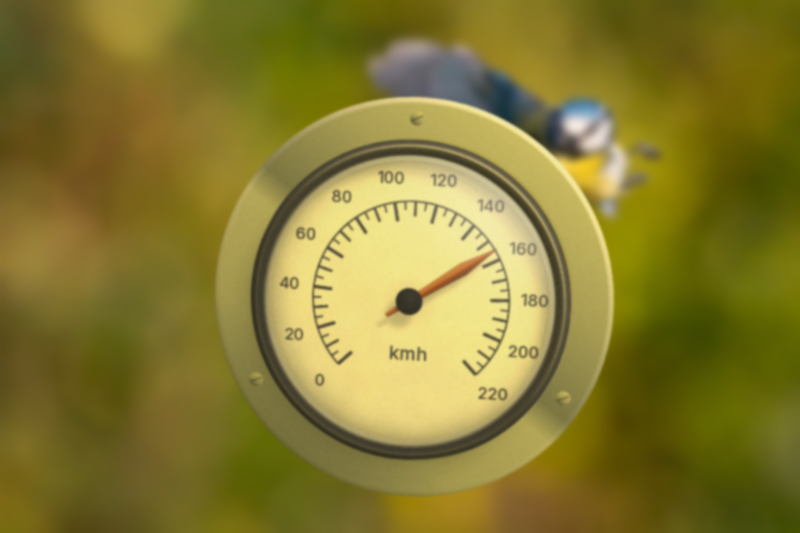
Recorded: 155
